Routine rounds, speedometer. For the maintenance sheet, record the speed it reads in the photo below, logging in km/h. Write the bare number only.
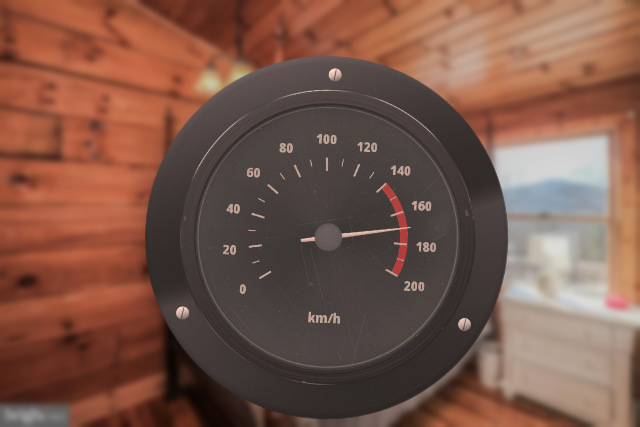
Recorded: 170
